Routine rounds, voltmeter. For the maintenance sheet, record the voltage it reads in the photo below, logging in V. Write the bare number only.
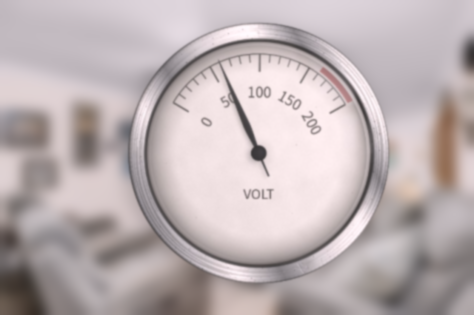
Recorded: 60
